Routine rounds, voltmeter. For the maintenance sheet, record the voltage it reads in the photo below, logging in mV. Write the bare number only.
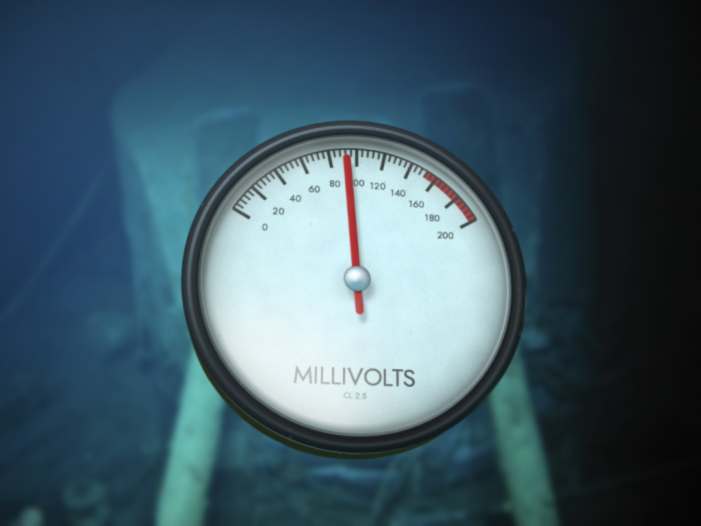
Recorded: 92
